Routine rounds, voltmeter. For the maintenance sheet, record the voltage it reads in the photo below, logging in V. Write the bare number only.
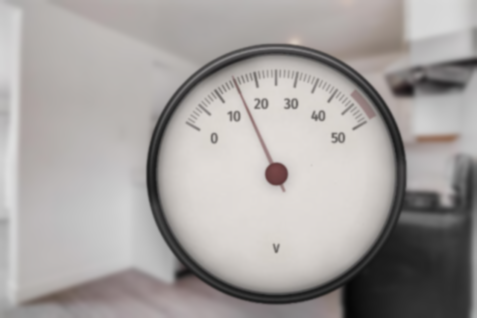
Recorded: 15
